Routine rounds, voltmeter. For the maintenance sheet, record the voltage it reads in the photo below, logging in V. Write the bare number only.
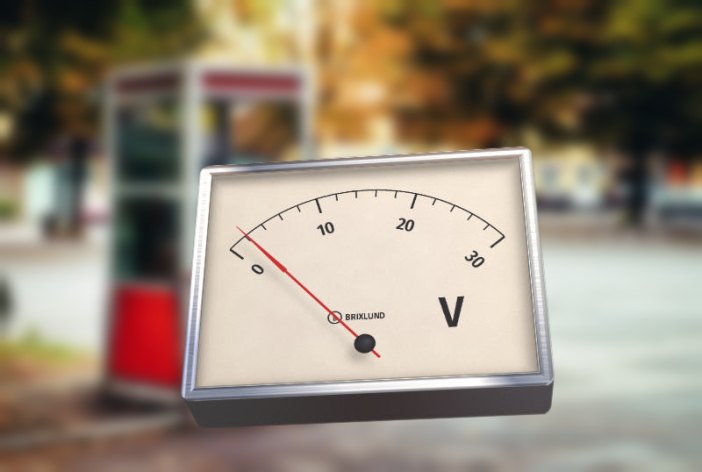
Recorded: 2
